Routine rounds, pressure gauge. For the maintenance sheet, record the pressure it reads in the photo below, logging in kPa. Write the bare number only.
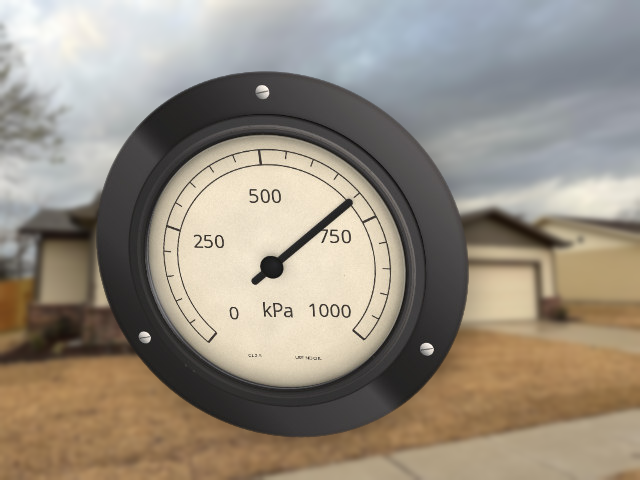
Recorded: 700
